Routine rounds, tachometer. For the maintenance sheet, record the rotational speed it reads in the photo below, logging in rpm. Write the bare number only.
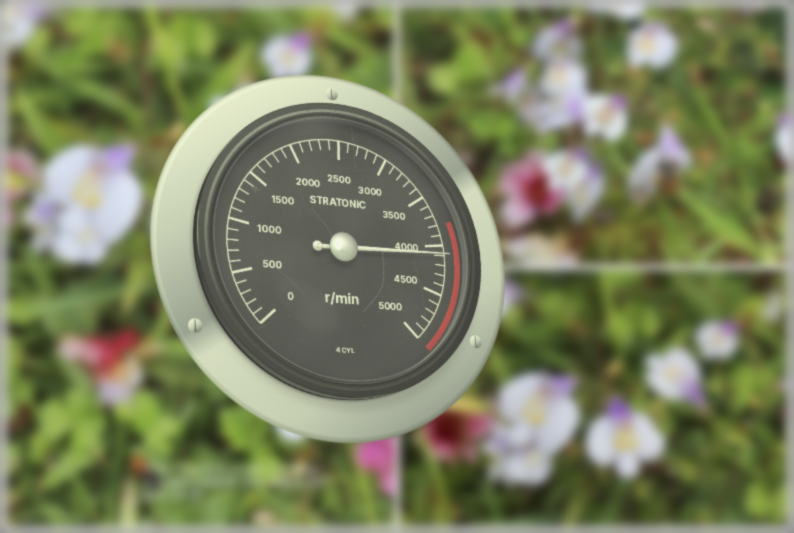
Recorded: 4100
